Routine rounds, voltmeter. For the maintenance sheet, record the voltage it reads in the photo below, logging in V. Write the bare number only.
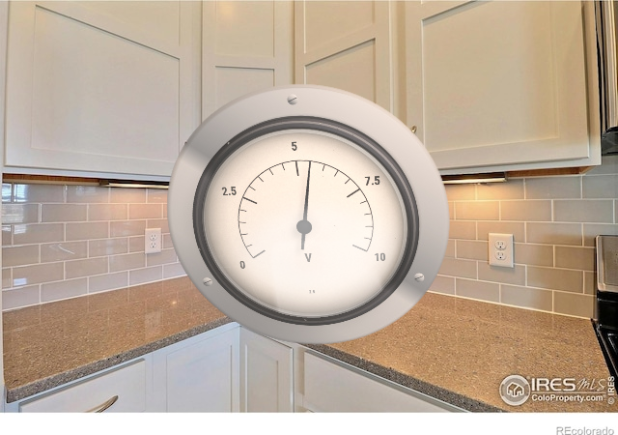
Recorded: 5.5
